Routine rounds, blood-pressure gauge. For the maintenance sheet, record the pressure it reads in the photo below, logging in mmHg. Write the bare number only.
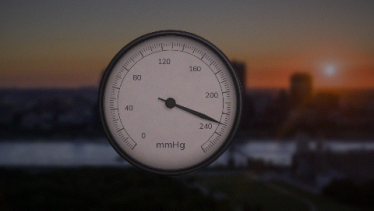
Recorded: 230
